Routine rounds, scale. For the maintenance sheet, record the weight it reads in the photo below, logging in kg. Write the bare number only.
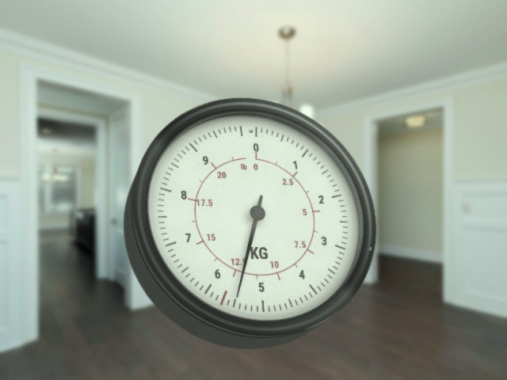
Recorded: 5.5
